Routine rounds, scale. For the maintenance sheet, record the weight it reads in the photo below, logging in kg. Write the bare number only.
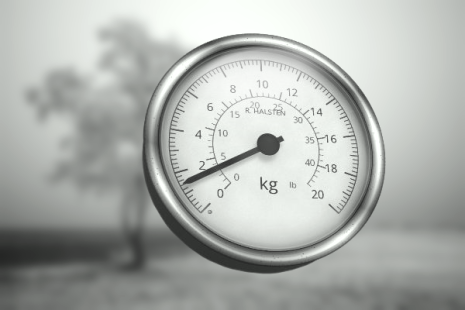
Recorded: 1.4
